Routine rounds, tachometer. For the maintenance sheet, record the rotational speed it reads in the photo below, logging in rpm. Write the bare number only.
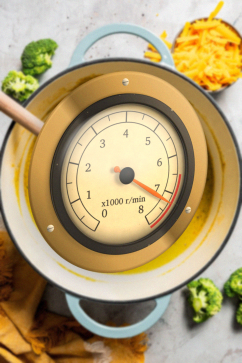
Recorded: 7250
